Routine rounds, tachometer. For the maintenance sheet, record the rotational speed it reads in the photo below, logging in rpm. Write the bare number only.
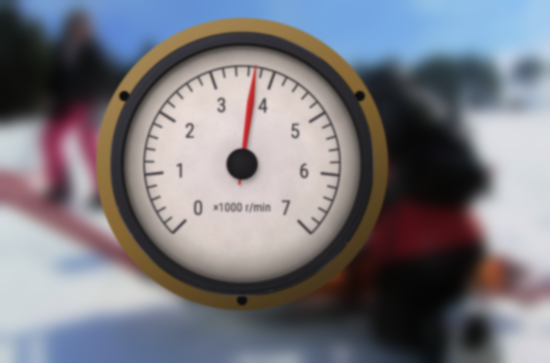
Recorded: 3700
